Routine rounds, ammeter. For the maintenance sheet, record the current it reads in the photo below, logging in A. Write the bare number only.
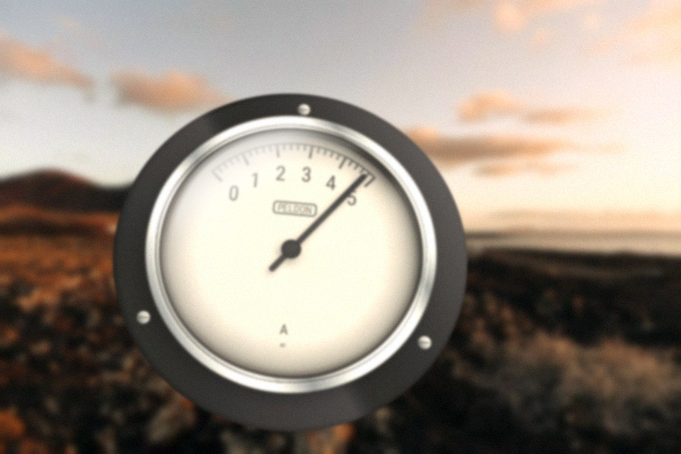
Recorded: 4.8
